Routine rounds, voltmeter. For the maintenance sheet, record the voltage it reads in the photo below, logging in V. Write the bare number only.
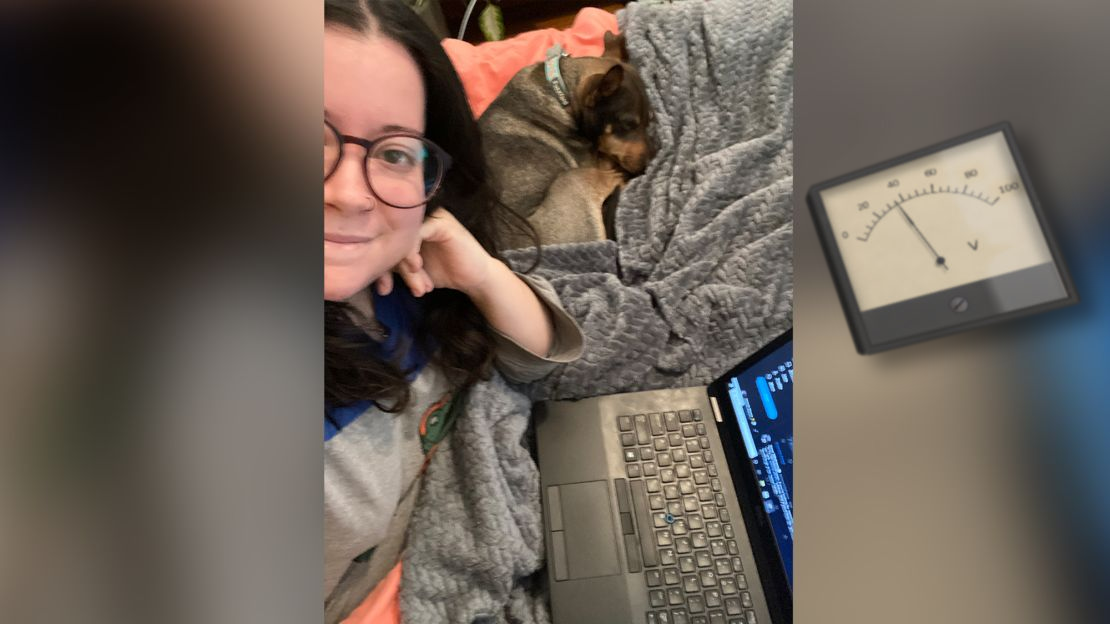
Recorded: 35
